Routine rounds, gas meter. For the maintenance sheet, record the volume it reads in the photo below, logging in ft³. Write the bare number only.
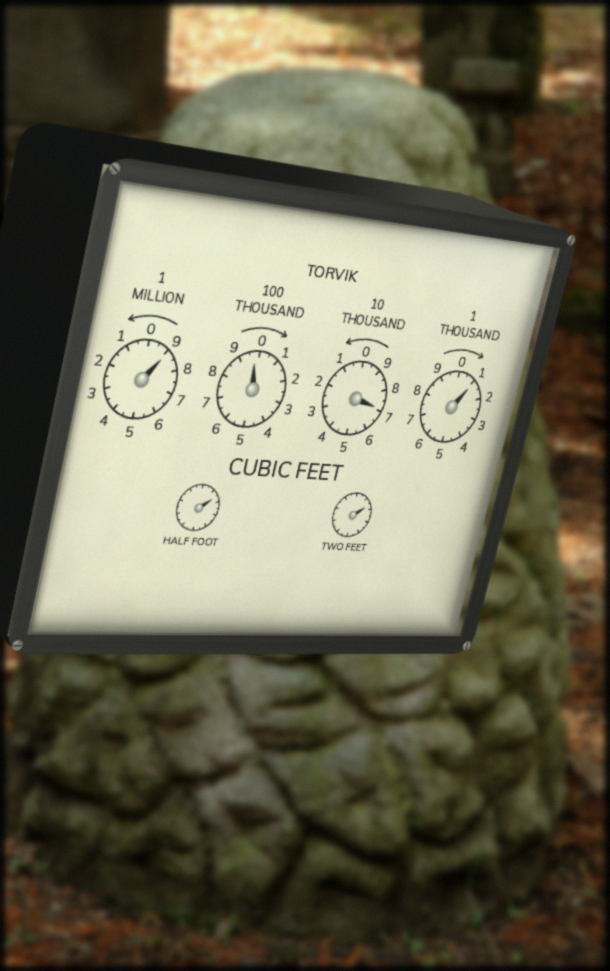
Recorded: 897100
